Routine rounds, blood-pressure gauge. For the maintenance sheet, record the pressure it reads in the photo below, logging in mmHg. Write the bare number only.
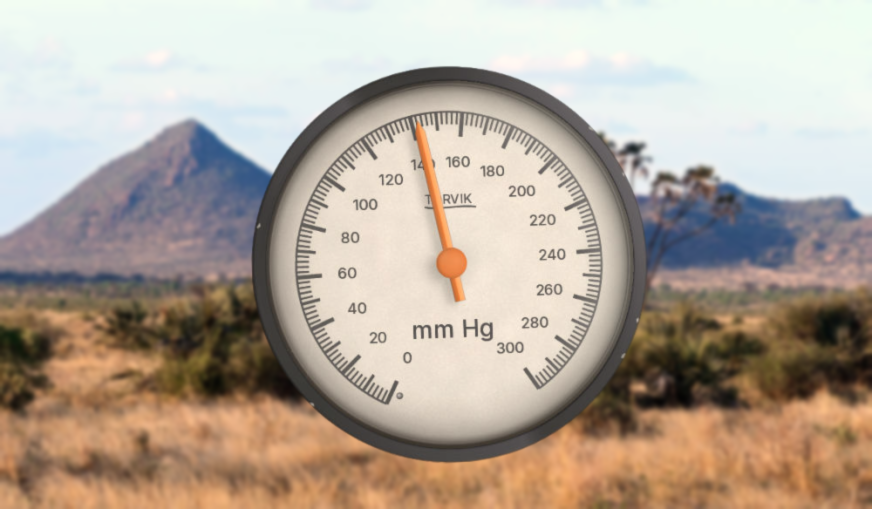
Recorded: 142
